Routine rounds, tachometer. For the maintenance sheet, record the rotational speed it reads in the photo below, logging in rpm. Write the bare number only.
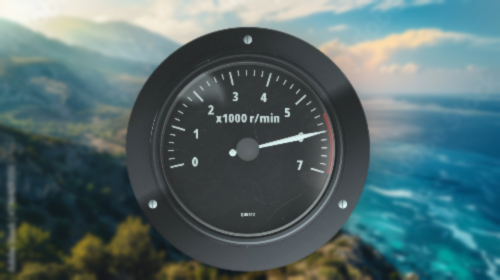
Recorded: 6000
